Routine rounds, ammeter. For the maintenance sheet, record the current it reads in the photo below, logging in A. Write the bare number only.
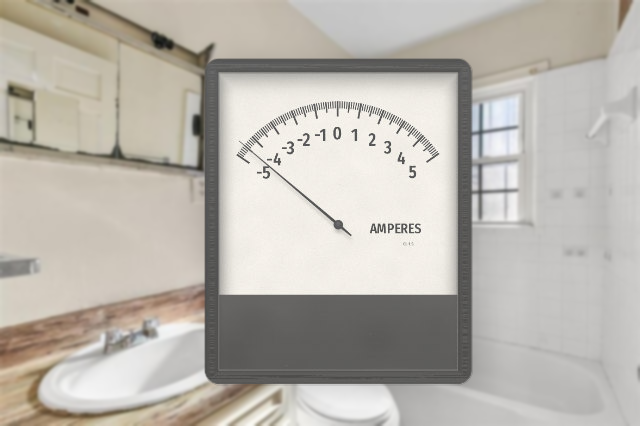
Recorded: -4.5
